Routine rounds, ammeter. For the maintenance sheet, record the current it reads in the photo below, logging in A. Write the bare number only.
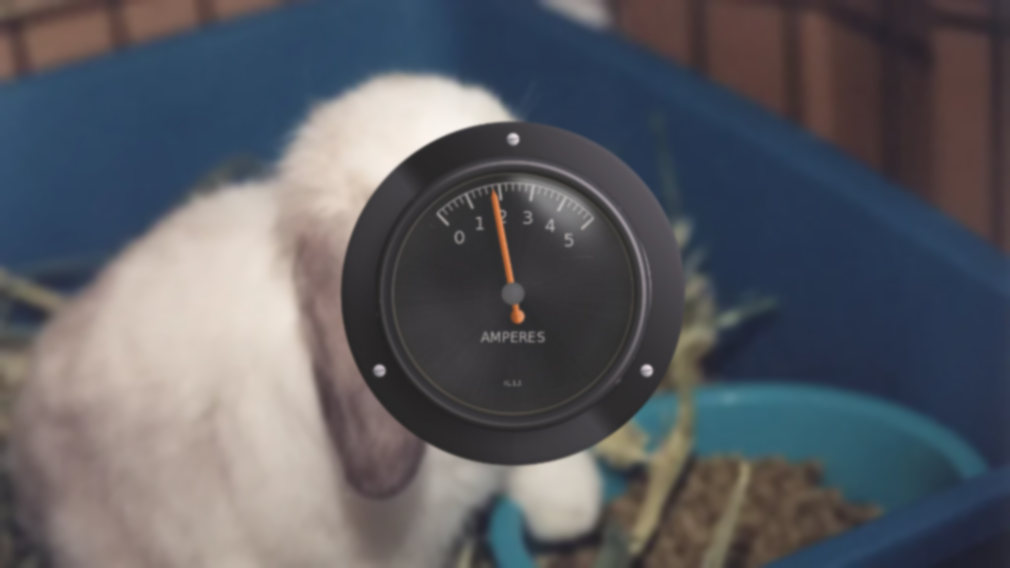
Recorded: 1.8
